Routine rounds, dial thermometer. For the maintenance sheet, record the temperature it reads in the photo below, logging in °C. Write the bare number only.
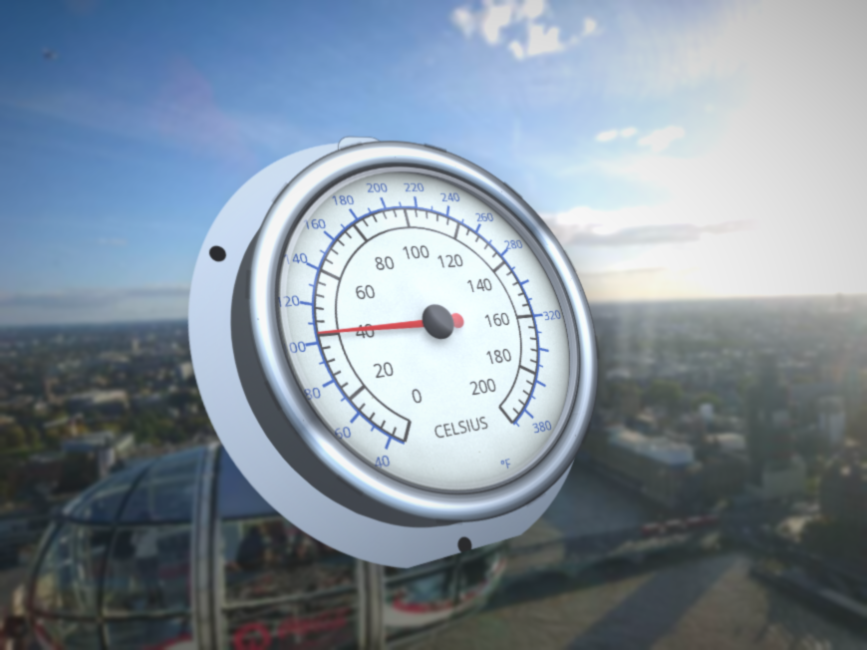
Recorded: 40
